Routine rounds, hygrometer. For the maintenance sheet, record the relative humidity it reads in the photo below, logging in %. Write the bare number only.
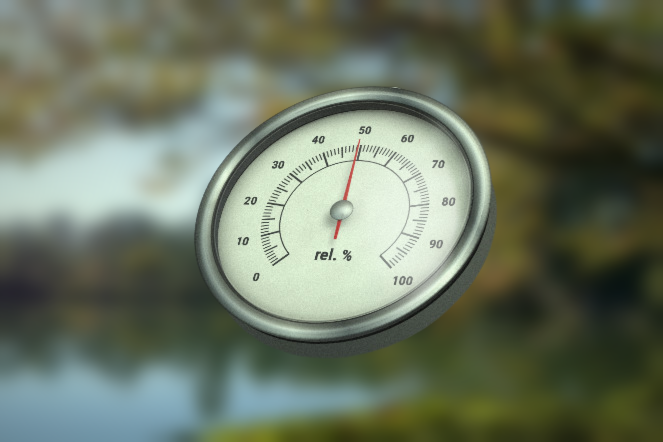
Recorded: 50
